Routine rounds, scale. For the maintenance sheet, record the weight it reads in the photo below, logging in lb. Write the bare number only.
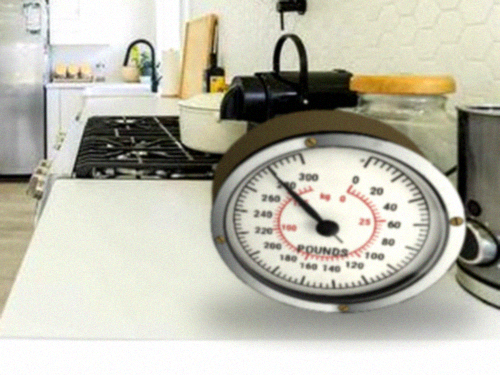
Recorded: 280
